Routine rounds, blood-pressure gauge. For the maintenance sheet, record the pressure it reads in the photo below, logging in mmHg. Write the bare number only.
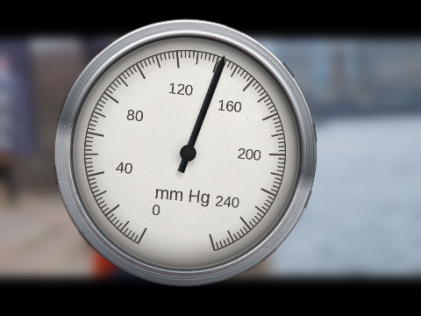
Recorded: 142
